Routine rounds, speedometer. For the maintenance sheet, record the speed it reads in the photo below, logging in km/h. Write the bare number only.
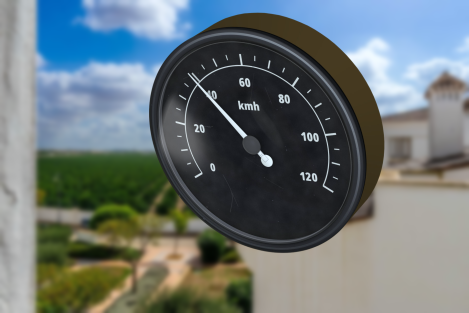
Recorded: 40
